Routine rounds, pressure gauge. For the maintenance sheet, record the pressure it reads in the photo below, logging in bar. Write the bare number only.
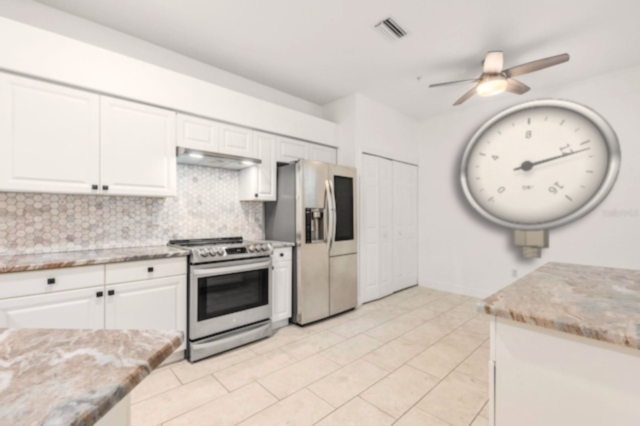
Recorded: 12.5
